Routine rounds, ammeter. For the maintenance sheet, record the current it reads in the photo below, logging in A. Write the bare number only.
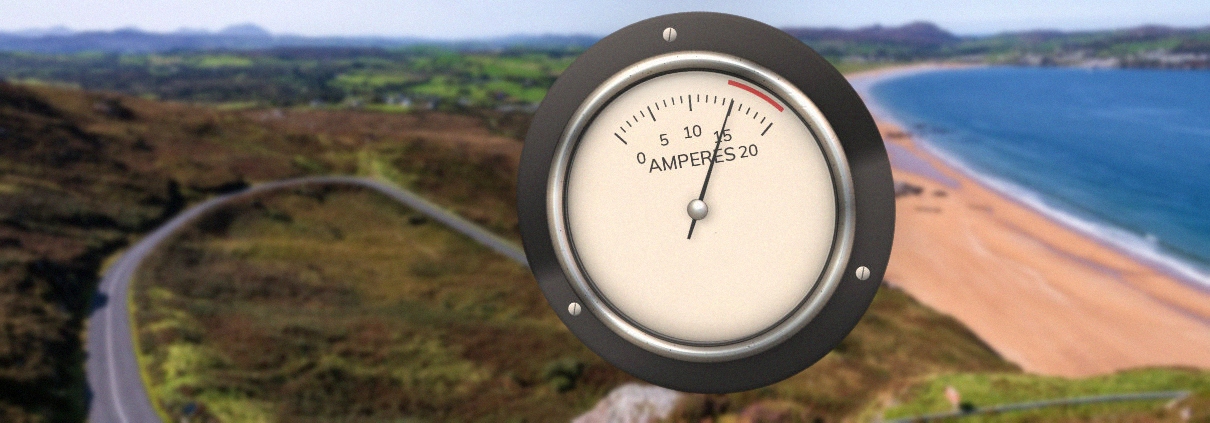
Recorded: 15
